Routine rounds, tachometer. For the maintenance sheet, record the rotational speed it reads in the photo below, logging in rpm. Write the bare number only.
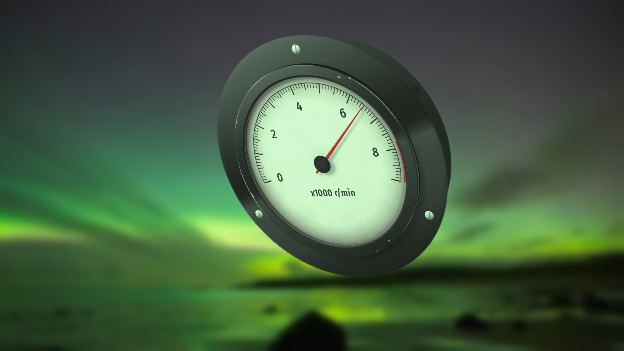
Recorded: 6500
